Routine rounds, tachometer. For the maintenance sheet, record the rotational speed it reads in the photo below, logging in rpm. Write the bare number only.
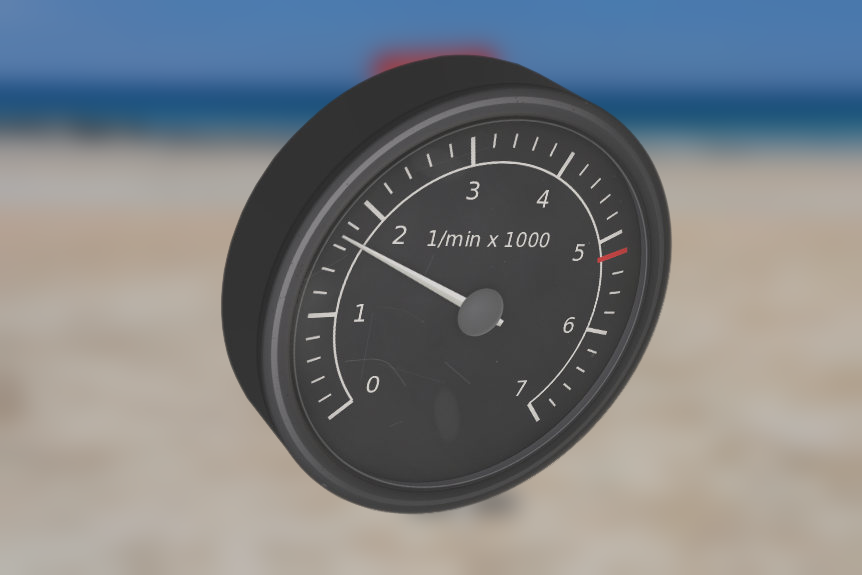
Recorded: 1700
